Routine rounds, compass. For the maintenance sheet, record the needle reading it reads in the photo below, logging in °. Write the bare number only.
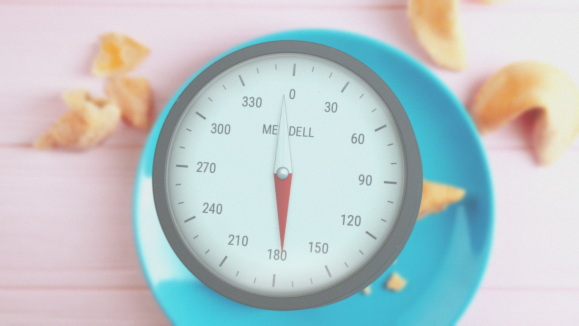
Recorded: 175
